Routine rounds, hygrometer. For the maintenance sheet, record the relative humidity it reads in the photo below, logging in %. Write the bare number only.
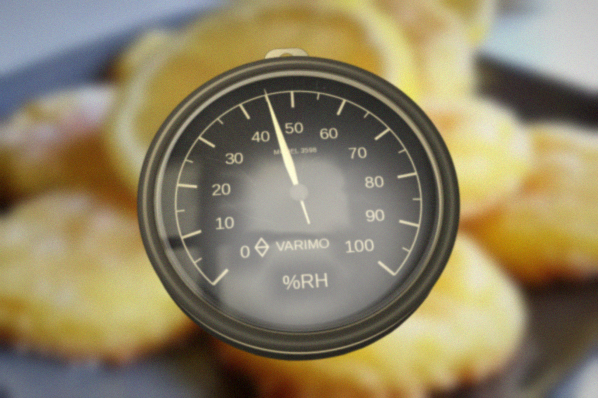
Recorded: 45
